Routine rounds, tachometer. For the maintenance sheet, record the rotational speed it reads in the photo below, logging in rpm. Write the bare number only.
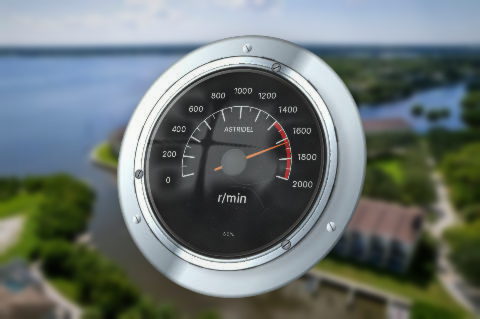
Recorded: 1650
